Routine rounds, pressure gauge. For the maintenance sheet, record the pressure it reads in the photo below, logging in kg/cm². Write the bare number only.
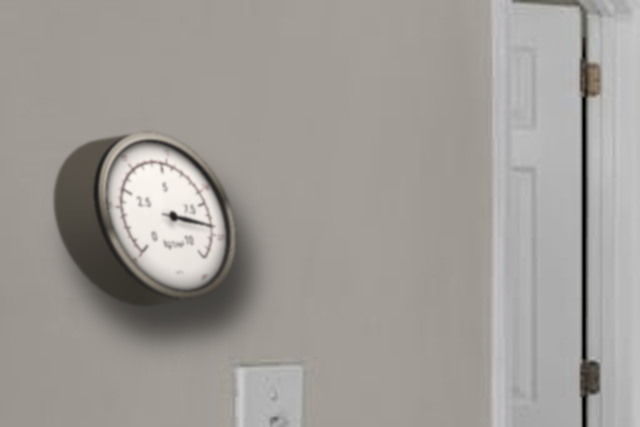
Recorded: 8.5
